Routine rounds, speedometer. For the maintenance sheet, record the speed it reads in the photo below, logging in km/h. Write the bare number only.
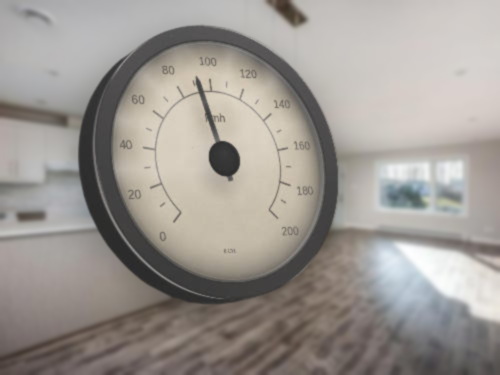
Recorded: 90
